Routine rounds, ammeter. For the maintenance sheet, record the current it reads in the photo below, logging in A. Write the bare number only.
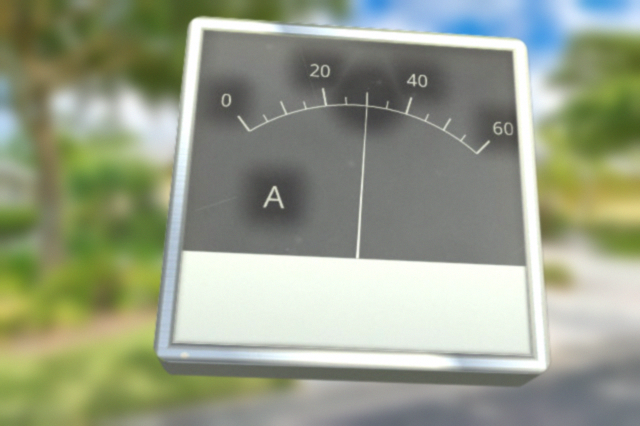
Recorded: 30
